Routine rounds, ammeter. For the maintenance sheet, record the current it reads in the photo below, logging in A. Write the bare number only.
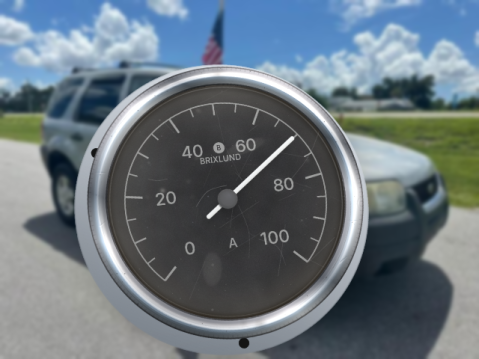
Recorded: 70
